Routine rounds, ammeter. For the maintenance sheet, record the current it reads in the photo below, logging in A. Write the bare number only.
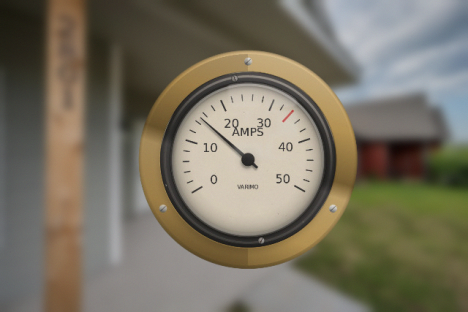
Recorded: 15
